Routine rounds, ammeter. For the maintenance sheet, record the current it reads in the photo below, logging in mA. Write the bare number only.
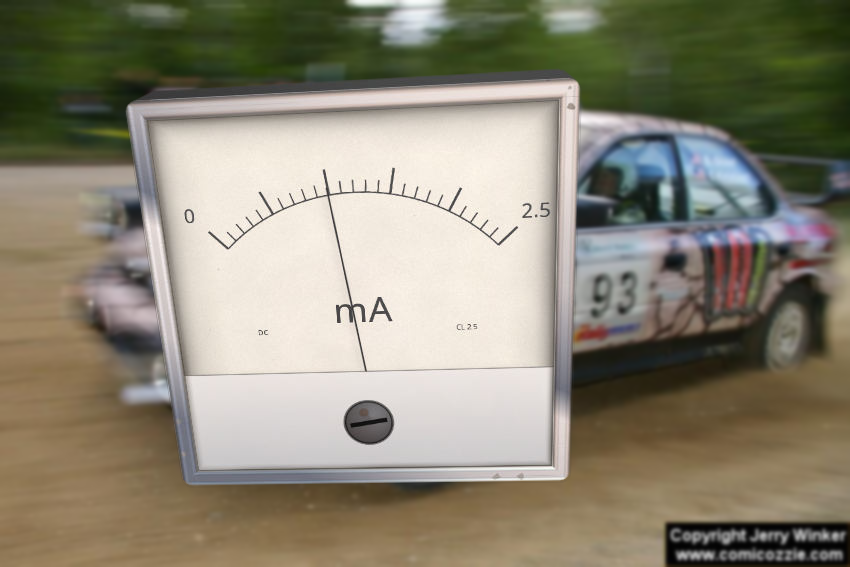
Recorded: 1
